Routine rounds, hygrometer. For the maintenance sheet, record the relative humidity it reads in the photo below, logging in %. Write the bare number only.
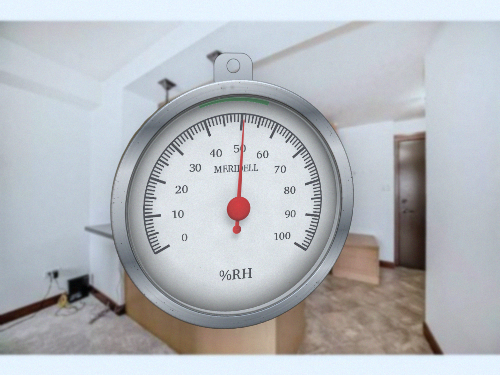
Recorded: 50
